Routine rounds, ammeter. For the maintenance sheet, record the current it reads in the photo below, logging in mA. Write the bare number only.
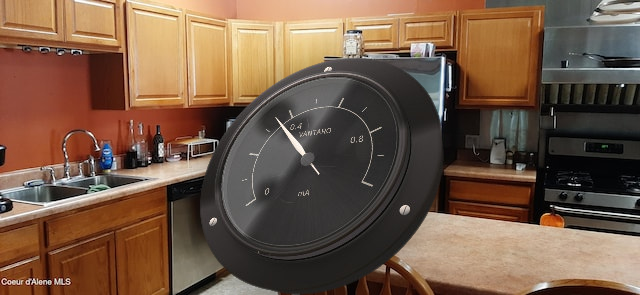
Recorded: 0.35
